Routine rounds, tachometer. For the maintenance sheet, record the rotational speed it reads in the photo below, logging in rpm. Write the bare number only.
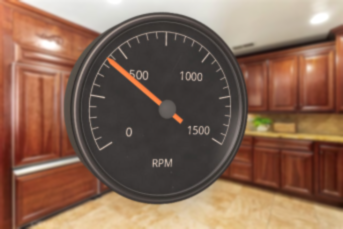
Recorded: 425
